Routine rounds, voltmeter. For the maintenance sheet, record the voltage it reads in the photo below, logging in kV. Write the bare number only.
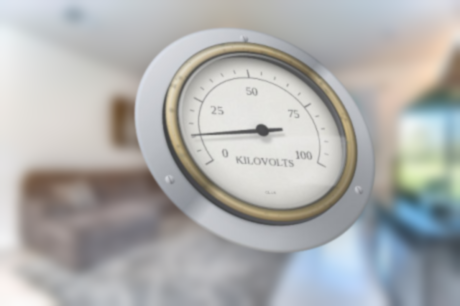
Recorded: 10
